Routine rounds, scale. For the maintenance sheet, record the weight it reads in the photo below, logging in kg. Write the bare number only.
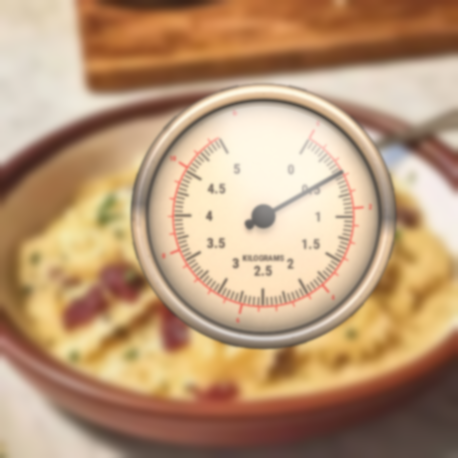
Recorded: 0.5
